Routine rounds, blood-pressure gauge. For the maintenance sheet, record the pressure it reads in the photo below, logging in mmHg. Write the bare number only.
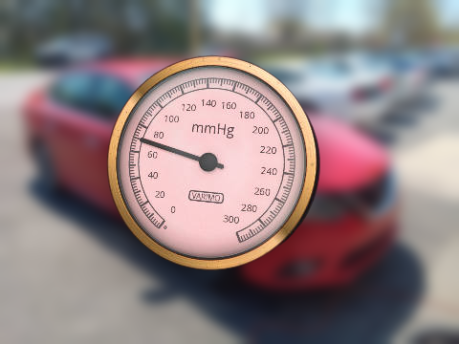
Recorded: 70
